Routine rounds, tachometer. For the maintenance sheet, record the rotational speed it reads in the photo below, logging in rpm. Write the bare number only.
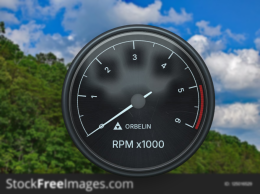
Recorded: 0
